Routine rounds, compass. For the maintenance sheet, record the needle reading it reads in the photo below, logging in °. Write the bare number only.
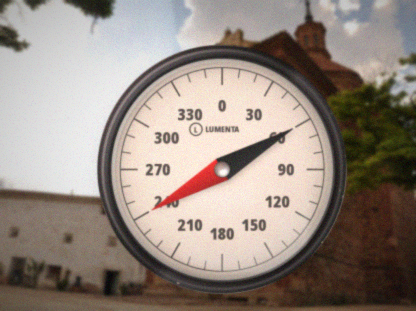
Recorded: 240
